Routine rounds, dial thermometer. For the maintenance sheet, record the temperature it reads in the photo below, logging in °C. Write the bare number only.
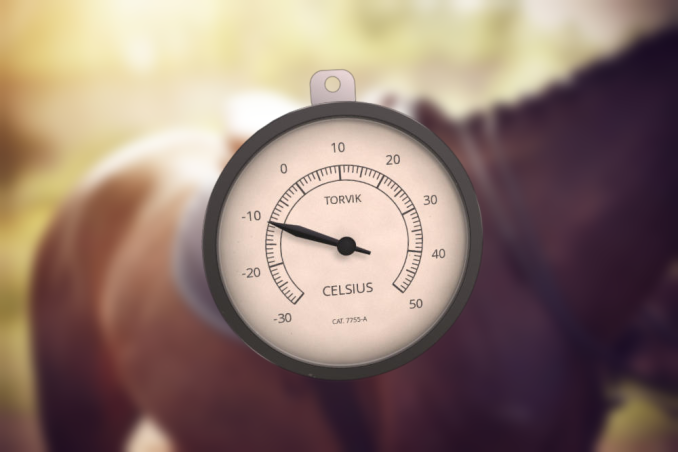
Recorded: -10
